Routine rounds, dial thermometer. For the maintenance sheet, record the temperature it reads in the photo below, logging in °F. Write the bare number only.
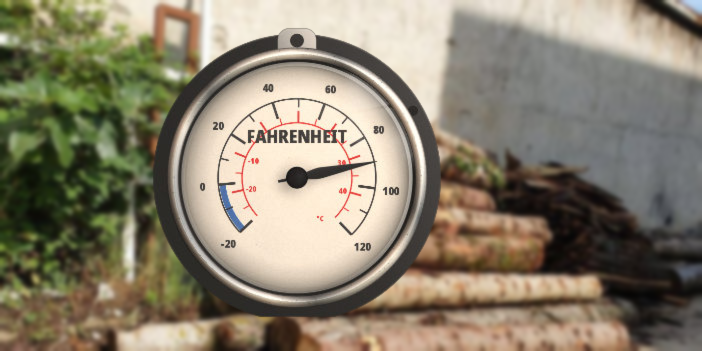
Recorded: 90
